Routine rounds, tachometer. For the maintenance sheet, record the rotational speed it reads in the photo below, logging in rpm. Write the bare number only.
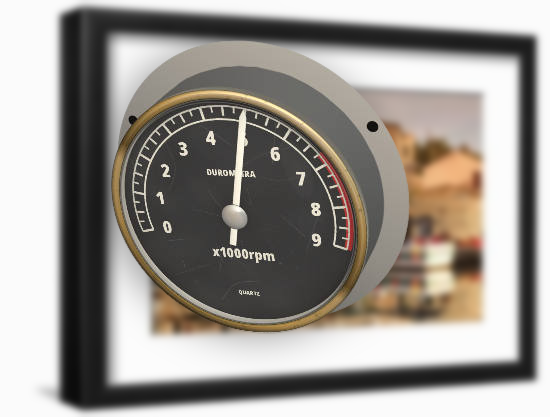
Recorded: 5000
